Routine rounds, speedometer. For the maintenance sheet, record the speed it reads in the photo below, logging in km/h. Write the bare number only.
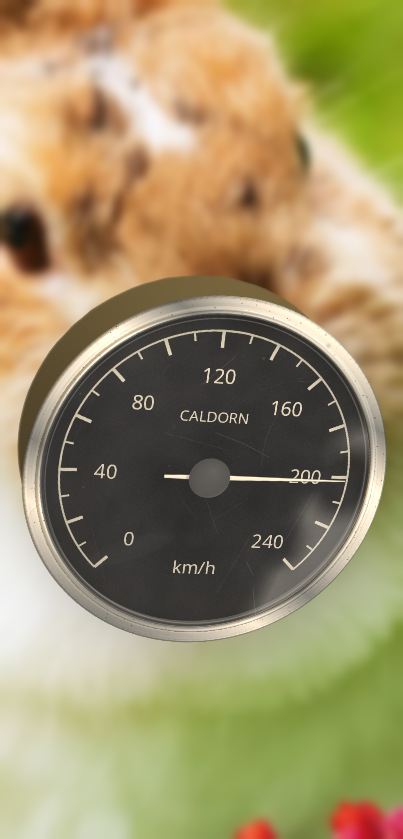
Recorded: 200
